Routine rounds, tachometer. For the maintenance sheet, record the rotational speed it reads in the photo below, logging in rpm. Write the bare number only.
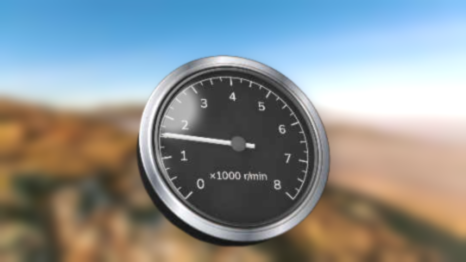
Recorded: 1500
